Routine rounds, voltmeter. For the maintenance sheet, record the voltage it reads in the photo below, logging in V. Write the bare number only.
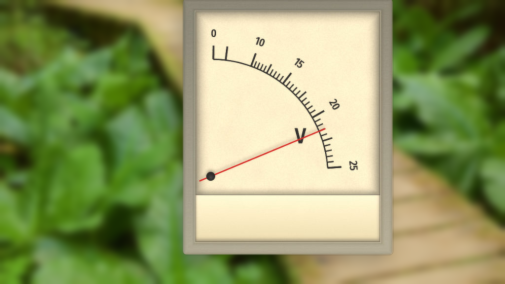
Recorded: 21.5
